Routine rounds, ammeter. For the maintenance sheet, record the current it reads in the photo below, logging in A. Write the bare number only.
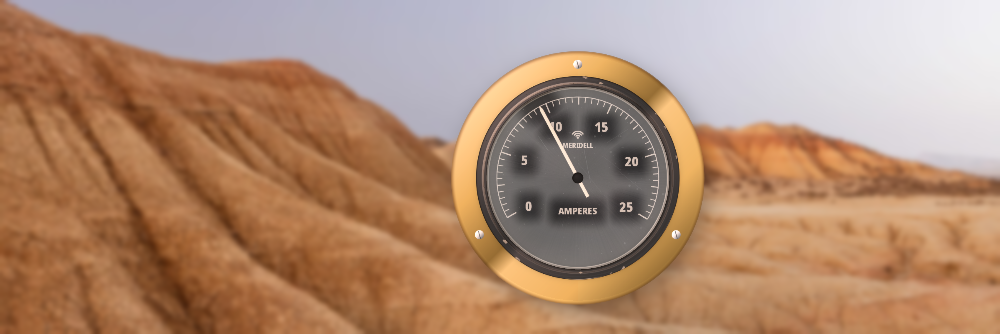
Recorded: 9.5
